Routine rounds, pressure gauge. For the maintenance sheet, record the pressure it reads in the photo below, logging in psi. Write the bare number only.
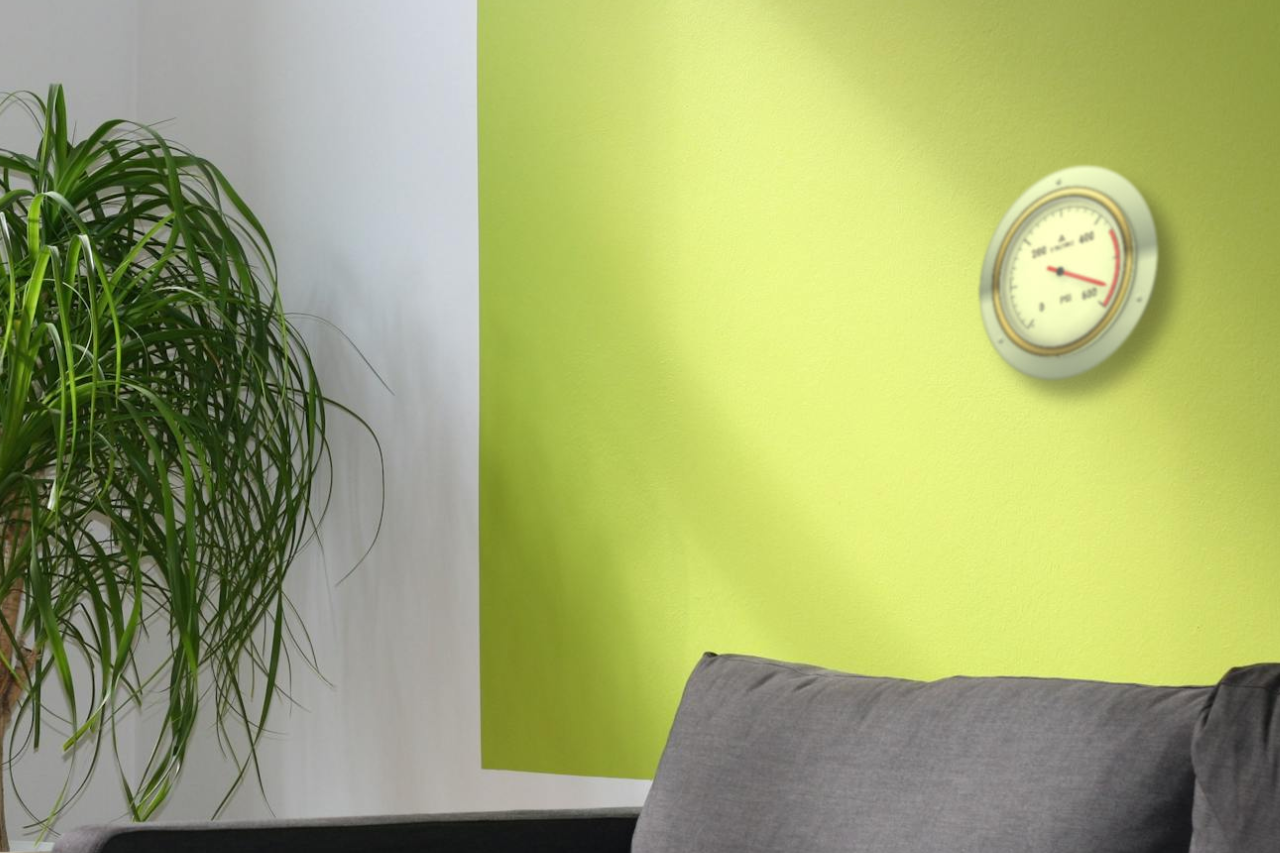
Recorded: 560
